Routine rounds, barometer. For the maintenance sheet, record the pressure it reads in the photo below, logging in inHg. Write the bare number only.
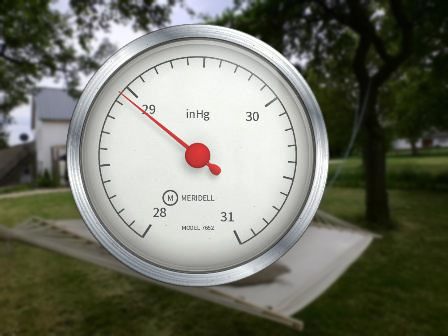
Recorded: 28.95
